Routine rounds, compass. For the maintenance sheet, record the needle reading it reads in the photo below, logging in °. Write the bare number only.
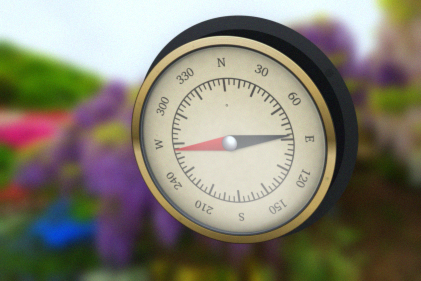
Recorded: 265
